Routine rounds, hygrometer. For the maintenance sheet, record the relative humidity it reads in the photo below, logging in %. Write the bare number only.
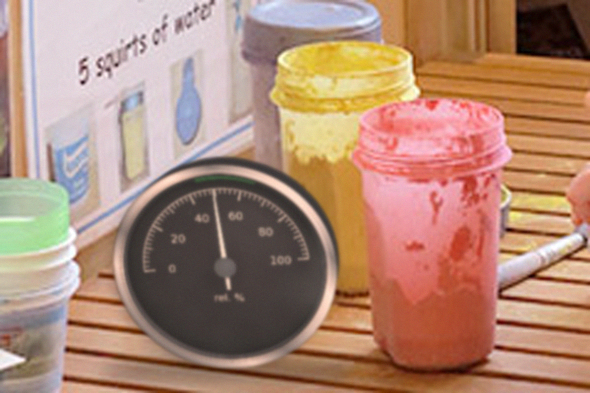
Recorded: 50
